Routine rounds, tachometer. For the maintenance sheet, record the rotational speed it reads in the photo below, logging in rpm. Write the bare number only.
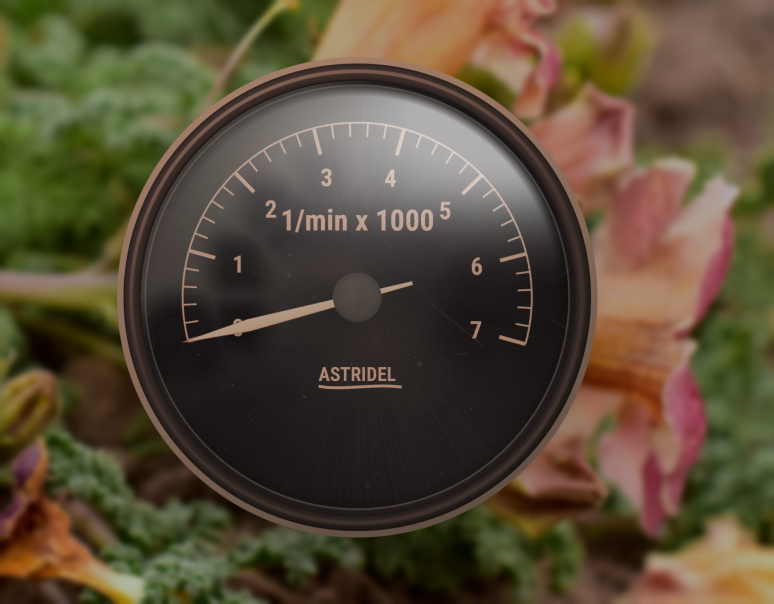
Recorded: 0
